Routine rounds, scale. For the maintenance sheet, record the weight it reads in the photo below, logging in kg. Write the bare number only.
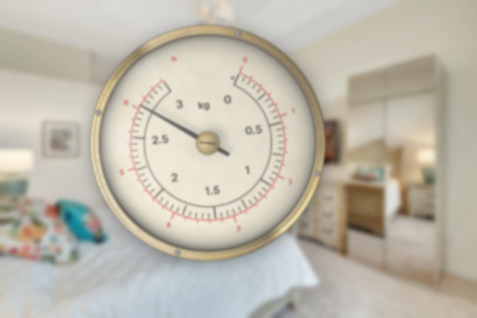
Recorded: 2.75
